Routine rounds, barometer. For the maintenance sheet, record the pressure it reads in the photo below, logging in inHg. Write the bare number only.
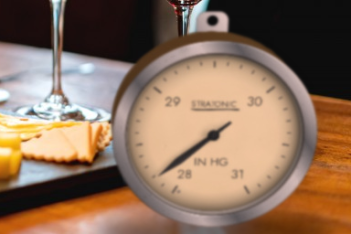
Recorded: 28.2
